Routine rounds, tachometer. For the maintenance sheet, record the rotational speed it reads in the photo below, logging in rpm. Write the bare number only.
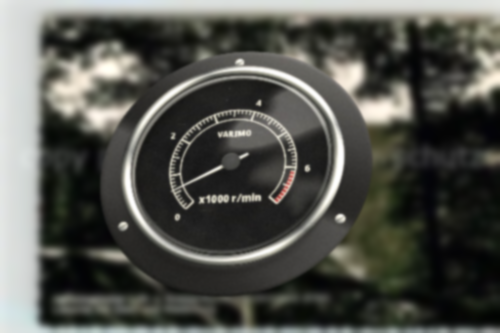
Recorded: 500
